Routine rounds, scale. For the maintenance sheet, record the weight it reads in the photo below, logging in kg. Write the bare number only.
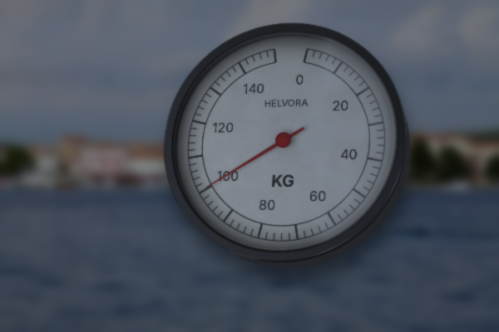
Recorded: 100
